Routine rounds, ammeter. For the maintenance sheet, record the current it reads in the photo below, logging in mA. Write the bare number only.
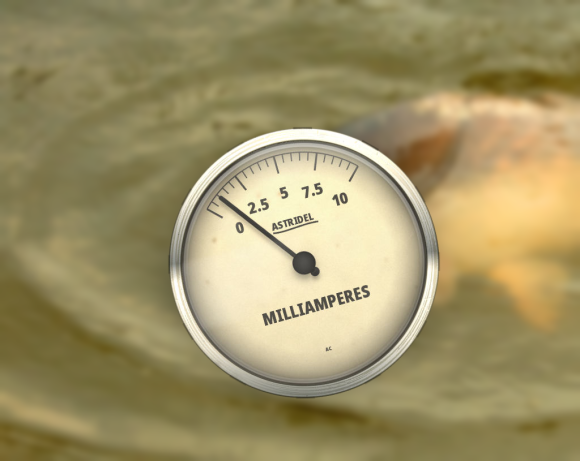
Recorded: 1
